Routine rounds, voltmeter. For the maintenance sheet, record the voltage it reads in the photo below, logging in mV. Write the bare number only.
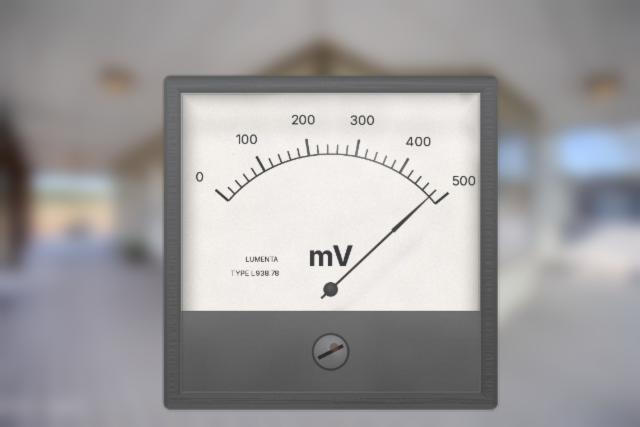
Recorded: 480
